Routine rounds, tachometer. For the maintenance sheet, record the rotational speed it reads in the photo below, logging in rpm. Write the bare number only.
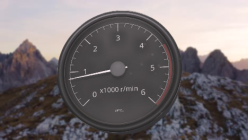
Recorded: 800
